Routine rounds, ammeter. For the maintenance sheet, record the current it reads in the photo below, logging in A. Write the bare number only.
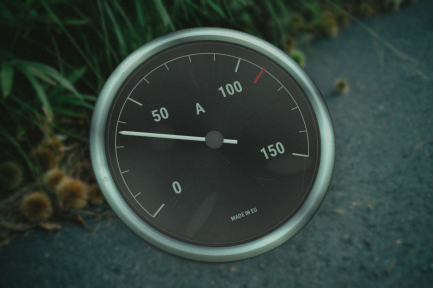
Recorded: 35
